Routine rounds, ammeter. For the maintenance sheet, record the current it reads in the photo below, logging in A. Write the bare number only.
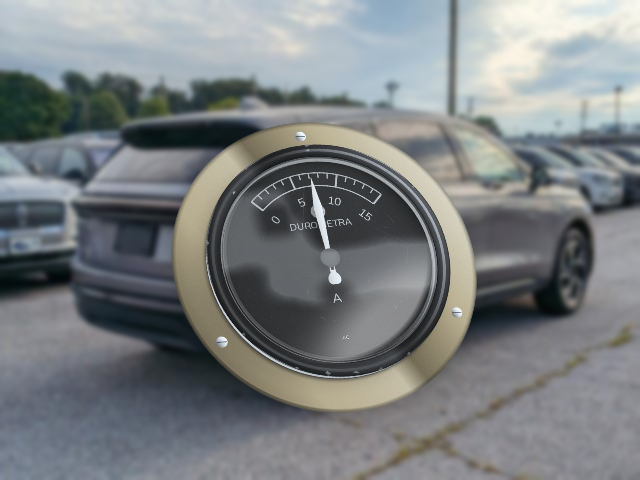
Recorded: 7
